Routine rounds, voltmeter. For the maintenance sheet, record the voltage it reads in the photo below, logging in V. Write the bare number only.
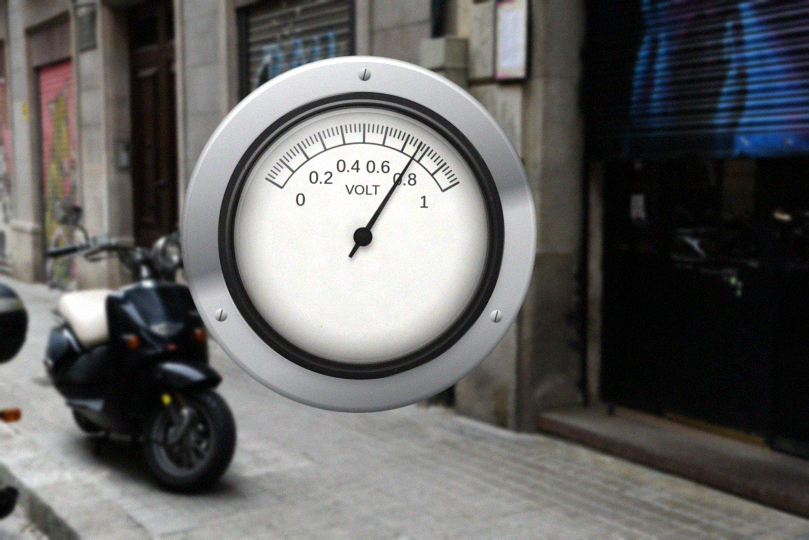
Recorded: 0.76
